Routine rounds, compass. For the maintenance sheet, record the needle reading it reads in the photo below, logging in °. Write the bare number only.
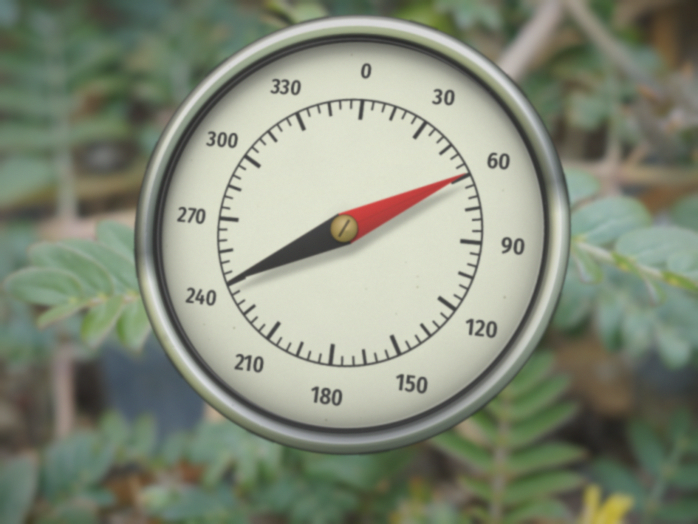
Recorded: 60
